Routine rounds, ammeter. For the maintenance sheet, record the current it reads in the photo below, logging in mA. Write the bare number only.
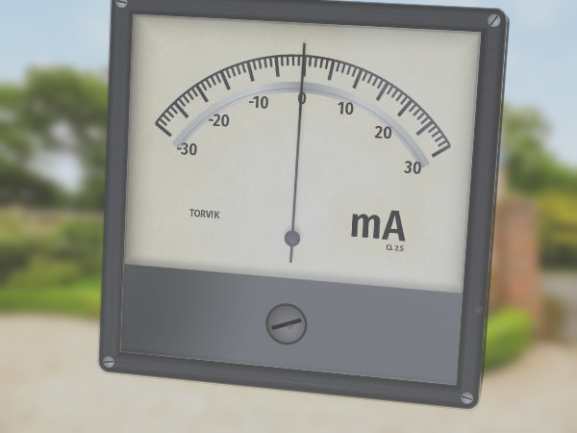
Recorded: 0
